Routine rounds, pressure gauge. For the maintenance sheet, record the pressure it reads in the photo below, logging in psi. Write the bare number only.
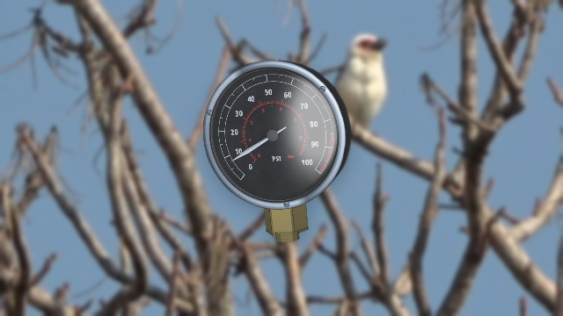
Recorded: 7.5
